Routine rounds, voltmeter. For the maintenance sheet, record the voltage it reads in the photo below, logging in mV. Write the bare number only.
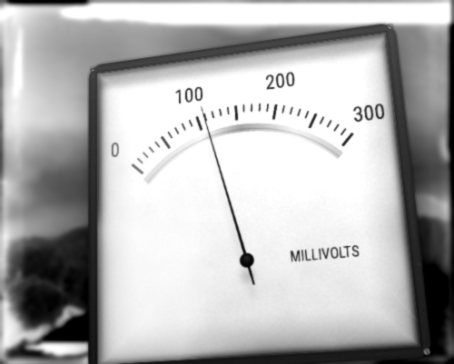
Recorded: 110
